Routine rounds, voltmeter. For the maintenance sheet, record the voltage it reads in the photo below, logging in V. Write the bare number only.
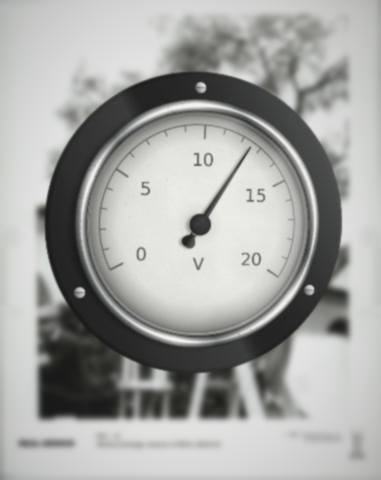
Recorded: 12.5
